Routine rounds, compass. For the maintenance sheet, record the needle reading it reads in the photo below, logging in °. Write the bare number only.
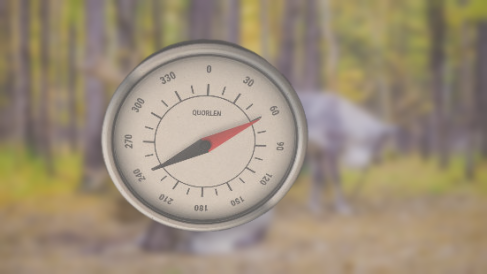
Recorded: 60
